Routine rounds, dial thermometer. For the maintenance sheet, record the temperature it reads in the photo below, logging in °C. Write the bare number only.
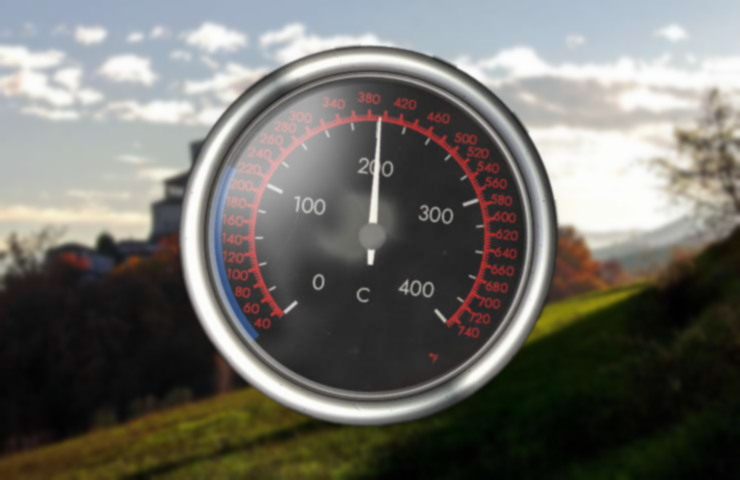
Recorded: 200
